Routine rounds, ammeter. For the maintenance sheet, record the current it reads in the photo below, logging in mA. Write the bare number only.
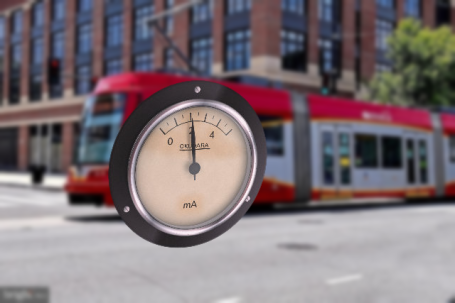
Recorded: 2
